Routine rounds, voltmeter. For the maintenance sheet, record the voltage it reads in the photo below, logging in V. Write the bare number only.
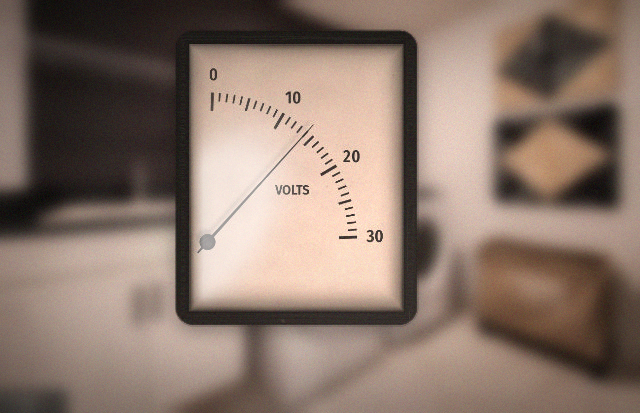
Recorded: 14
